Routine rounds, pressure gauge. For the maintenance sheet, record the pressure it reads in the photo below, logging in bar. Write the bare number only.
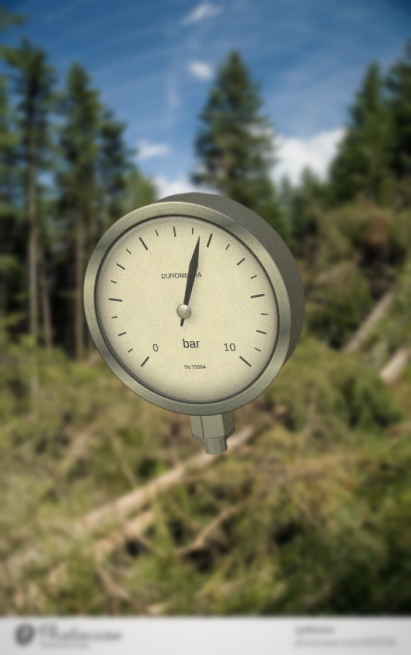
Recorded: 5.75
